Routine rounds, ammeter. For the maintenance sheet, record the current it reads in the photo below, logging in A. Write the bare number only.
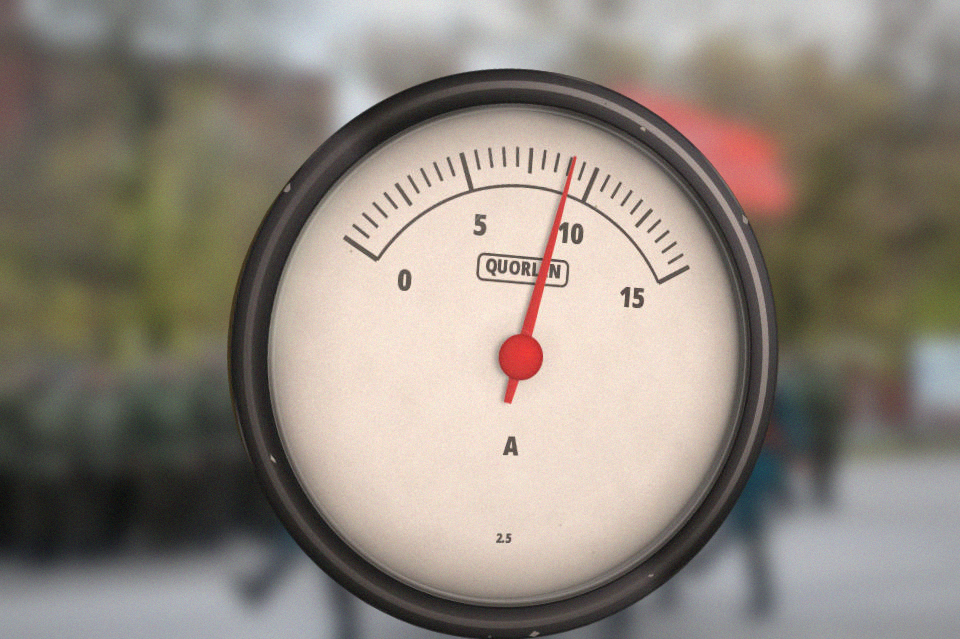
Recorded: 9
